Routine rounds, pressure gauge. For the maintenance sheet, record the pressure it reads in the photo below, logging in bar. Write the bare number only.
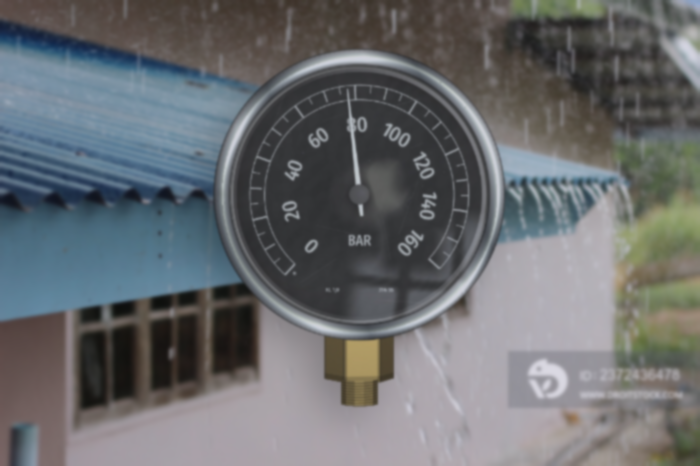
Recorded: 77.5
